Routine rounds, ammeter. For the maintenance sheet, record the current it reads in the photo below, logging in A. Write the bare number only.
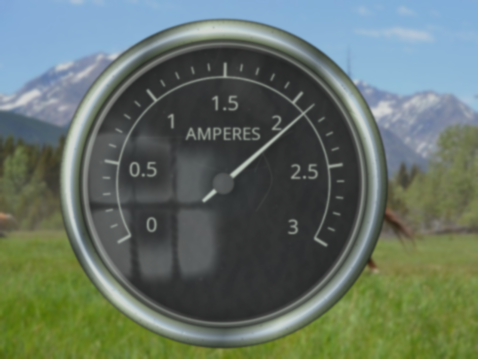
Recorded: 2.1
